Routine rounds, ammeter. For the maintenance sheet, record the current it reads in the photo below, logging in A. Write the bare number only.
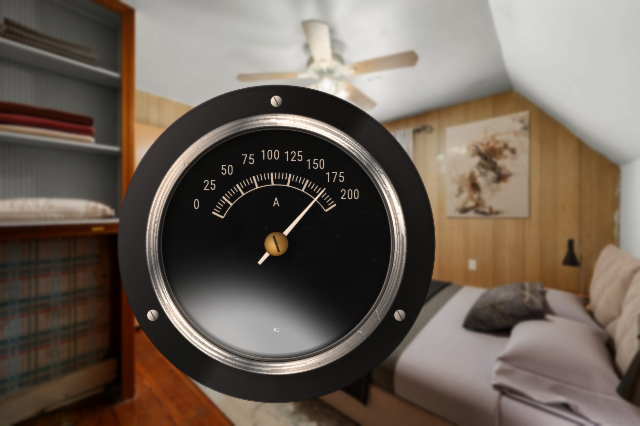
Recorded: 175
